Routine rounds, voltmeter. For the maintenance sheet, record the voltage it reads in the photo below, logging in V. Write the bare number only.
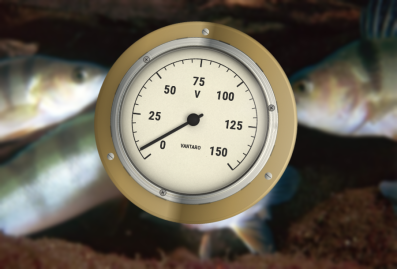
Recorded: 5
